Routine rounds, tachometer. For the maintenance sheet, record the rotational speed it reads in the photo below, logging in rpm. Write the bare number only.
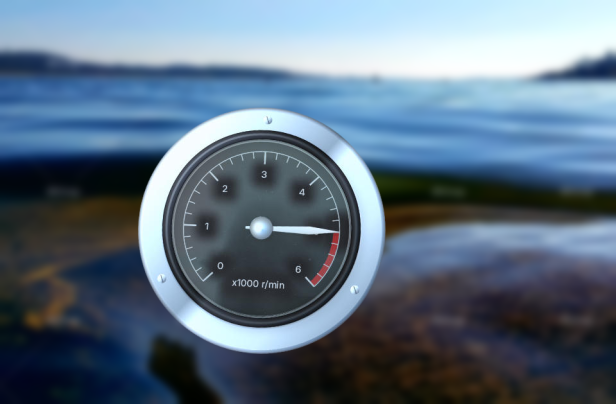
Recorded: 5000
